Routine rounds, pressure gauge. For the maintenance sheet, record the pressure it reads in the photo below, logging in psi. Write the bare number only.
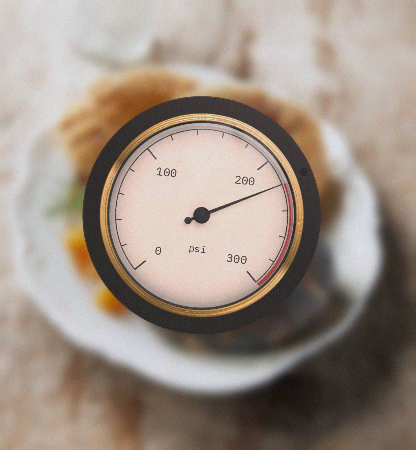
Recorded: 220
